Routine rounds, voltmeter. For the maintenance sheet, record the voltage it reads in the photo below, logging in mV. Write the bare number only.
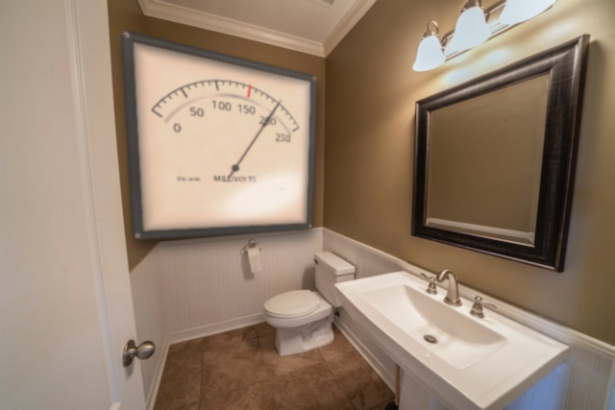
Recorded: 200
